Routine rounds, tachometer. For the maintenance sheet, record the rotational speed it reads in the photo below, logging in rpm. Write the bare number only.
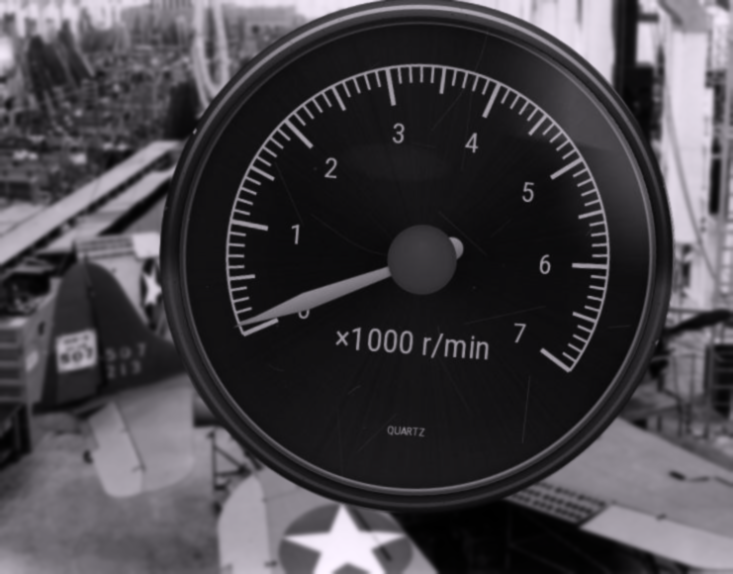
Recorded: 100
